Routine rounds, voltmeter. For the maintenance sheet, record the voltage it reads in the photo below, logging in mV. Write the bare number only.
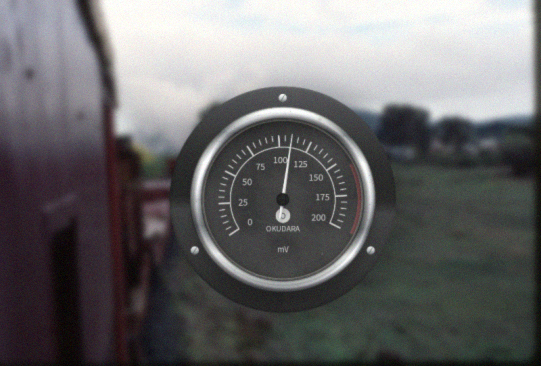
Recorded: 110
